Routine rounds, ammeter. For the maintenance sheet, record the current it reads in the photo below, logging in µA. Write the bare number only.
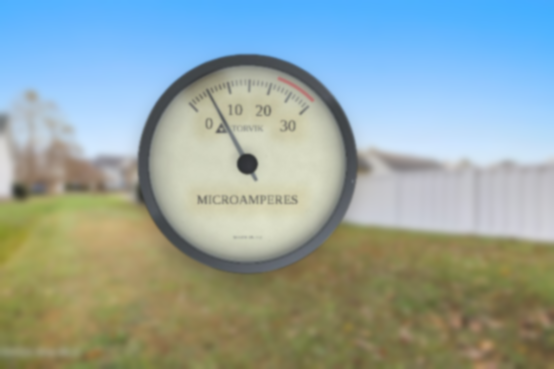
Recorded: 5
